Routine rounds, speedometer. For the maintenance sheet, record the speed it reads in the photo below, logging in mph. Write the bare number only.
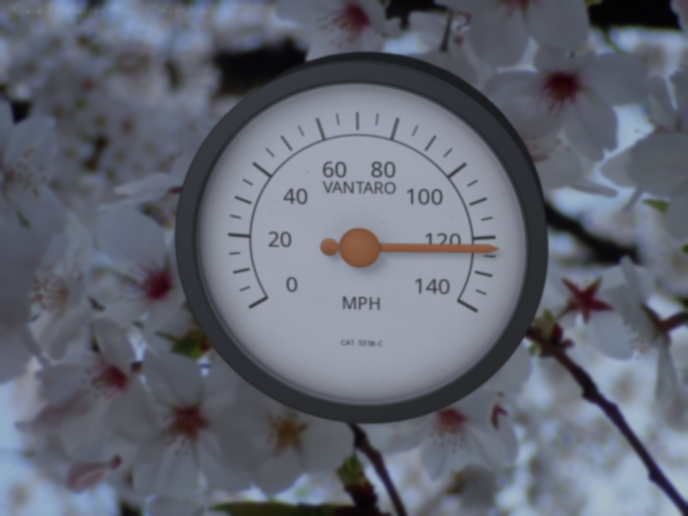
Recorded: 122.5
